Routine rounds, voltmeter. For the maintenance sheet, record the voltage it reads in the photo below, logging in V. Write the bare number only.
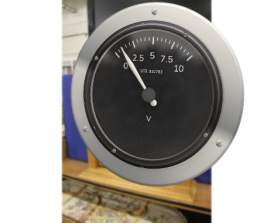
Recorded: 1
